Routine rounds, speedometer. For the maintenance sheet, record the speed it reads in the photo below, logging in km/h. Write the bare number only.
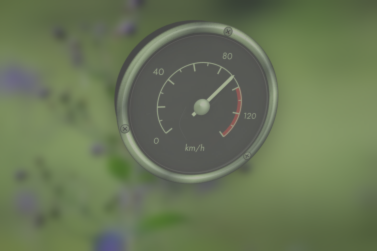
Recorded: 90
